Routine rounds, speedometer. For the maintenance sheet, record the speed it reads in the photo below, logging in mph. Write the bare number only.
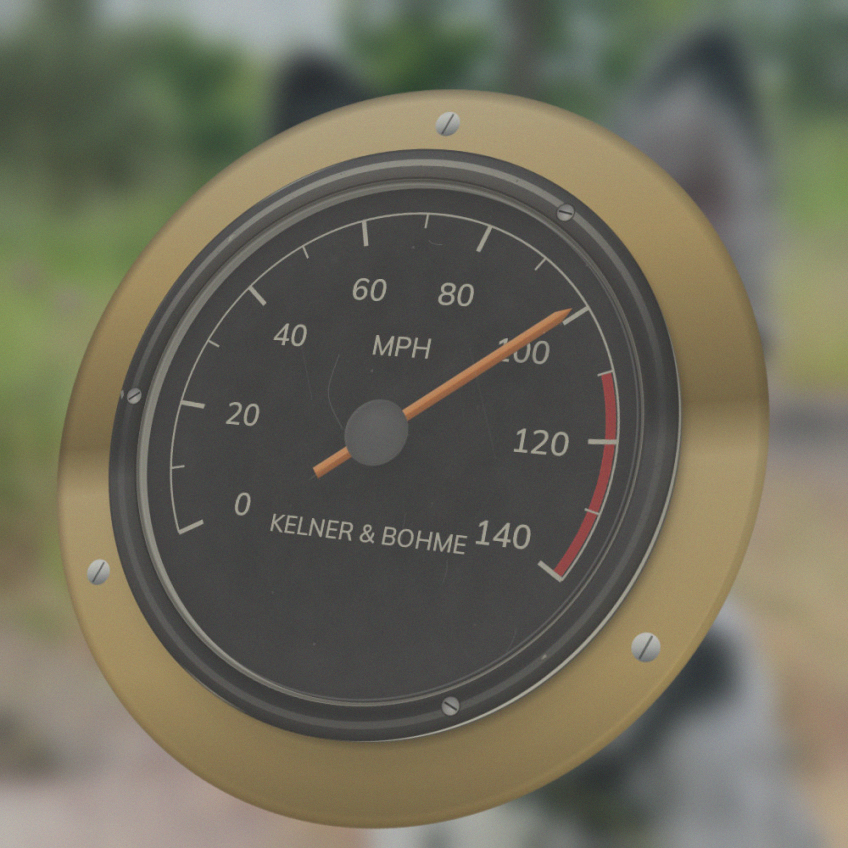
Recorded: 100
